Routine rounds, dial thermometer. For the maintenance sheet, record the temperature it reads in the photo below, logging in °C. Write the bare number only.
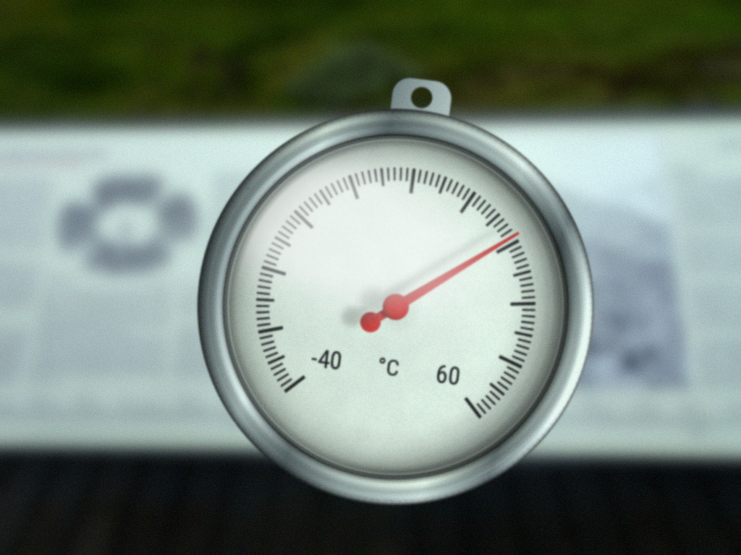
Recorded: 29
